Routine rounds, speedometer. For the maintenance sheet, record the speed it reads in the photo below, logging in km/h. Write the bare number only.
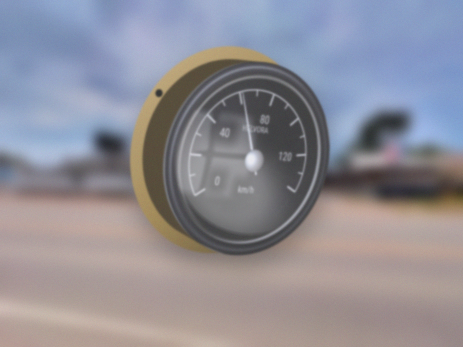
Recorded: 60
